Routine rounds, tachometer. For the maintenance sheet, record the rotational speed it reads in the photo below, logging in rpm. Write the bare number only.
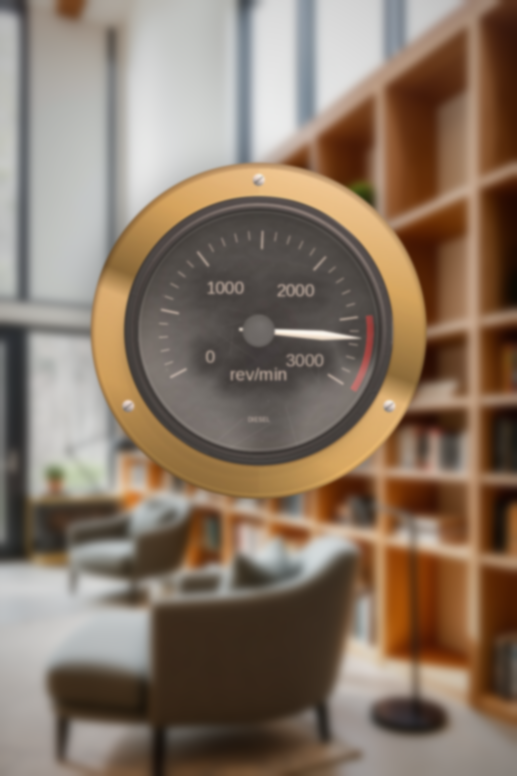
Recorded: 2650
